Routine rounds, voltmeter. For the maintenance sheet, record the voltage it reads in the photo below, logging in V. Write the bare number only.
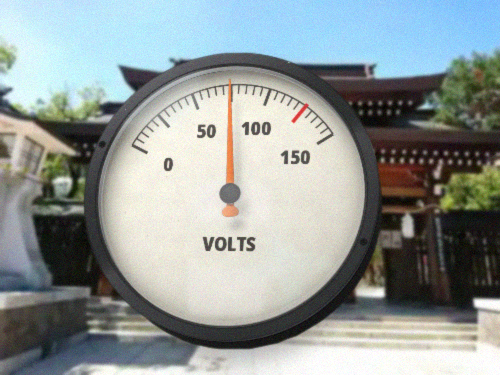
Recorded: 75
